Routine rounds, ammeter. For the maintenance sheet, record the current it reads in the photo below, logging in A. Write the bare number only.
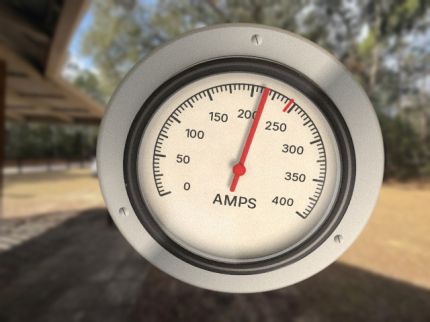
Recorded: 215
